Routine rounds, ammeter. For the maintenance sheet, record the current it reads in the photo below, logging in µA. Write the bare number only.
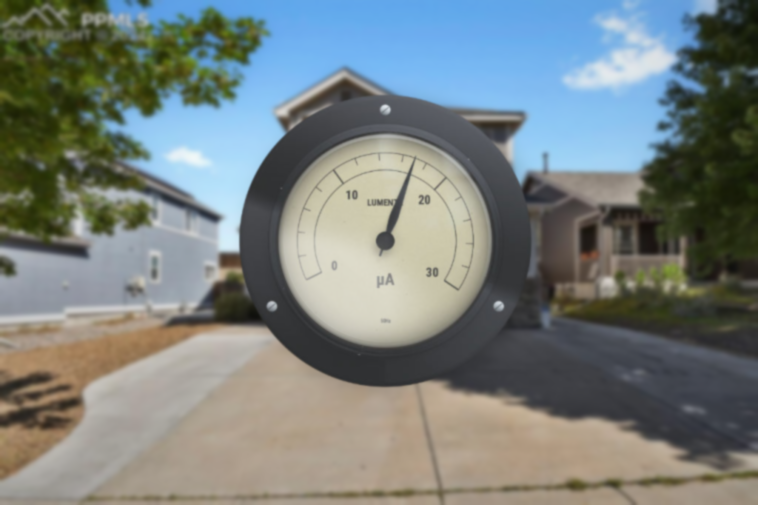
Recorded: 17
